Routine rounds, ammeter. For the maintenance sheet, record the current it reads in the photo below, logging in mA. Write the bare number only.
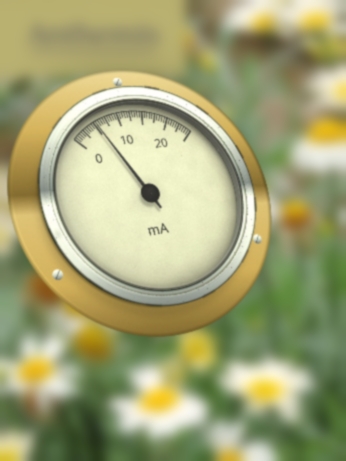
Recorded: 5
